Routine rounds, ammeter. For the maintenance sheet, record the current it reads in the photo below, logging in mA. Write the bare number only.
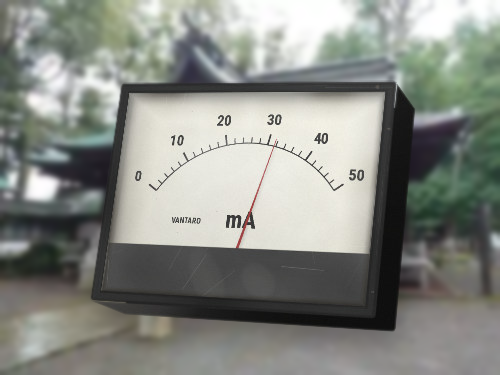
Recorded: 32
